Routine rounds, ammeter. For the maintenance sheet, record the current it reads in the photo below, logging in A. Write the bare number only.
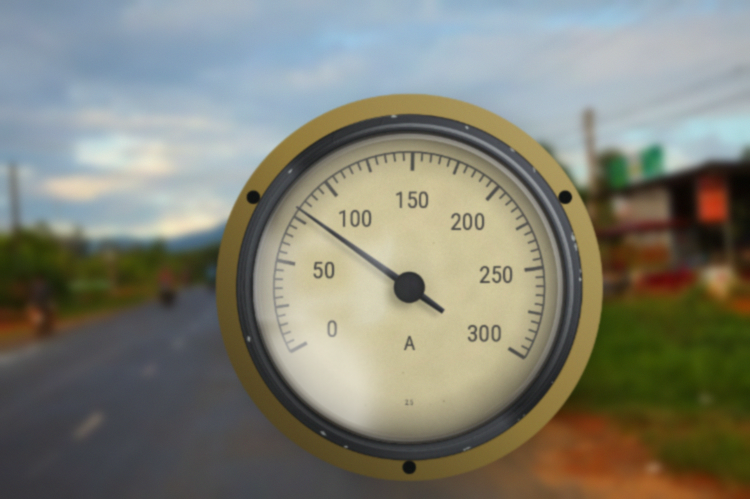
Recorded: 80
